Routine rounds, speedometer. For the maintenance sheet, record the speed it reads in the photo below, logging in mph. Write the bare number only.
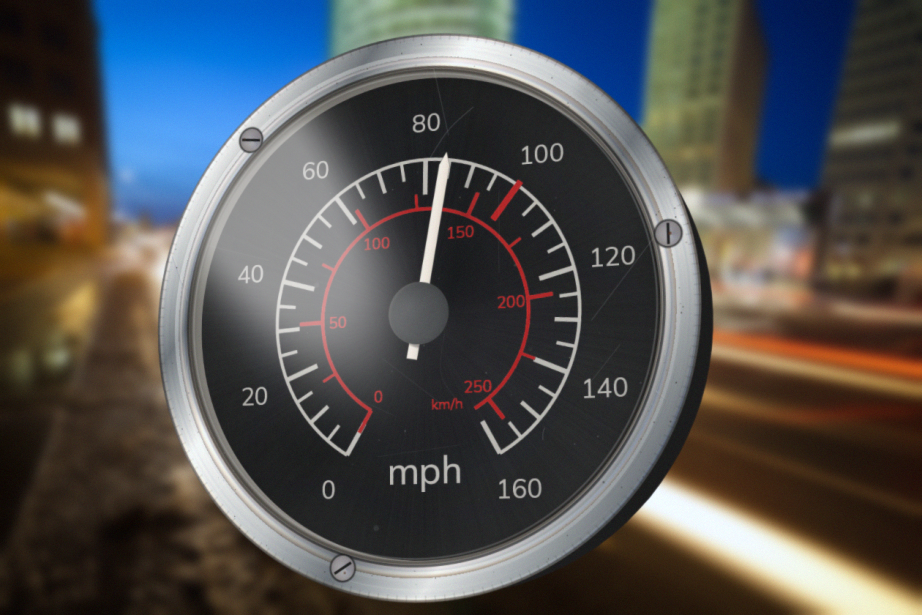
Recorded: 85
